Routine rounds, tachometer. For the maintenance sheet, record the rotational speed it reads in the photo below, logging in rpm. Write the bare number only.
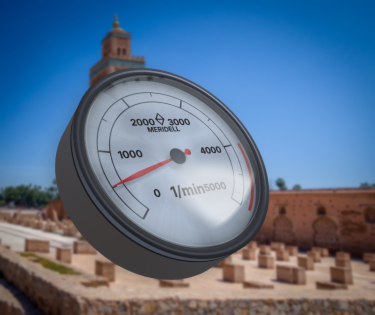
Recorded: 500
